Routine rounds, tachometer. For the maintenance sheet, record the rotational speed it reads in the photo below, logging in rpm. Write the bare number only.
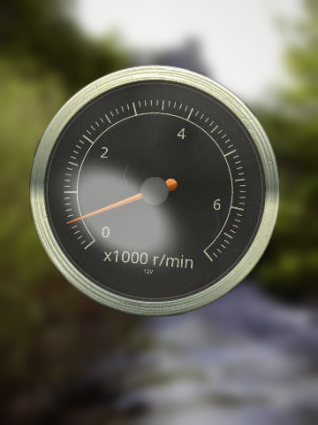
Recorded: 500
